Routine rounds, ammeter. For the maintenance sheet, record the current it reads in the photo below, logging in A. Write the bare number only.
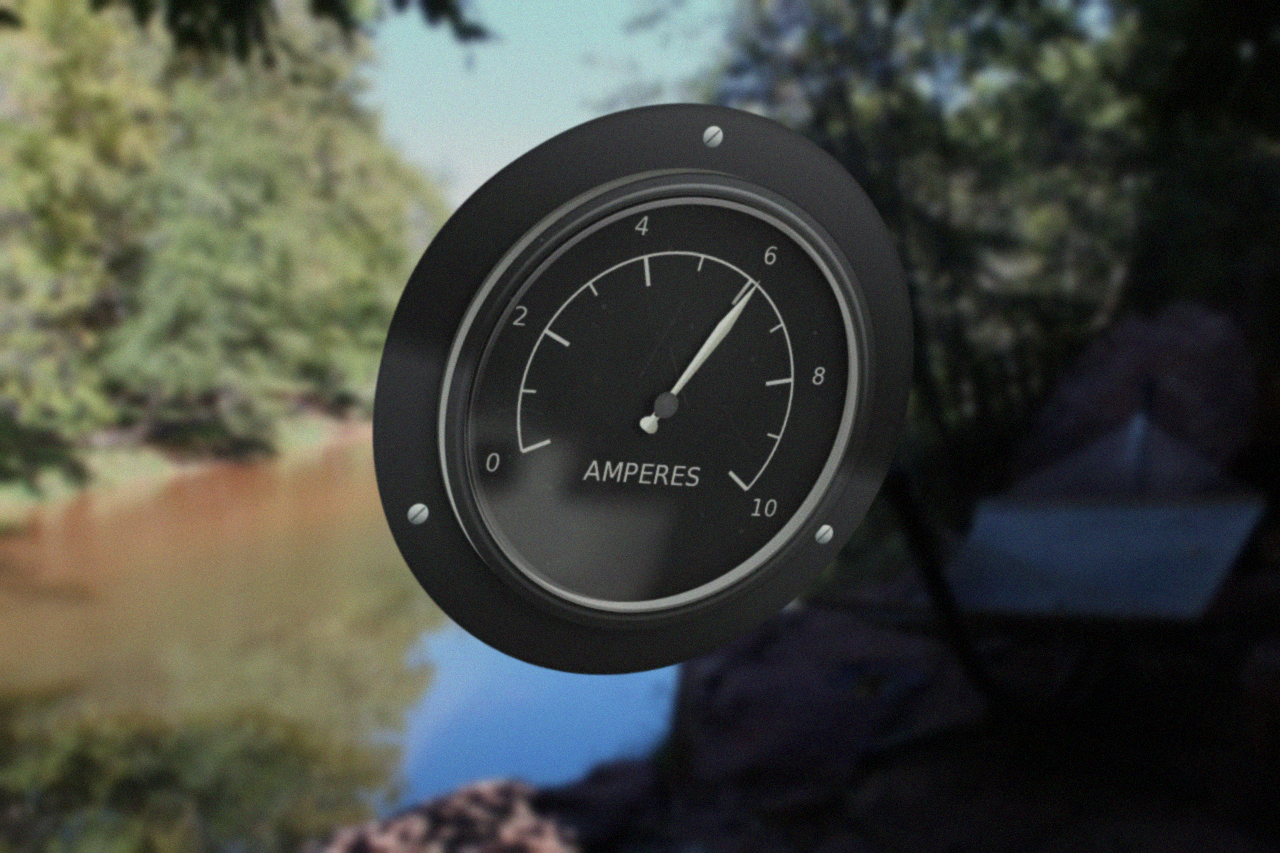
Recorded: 6
